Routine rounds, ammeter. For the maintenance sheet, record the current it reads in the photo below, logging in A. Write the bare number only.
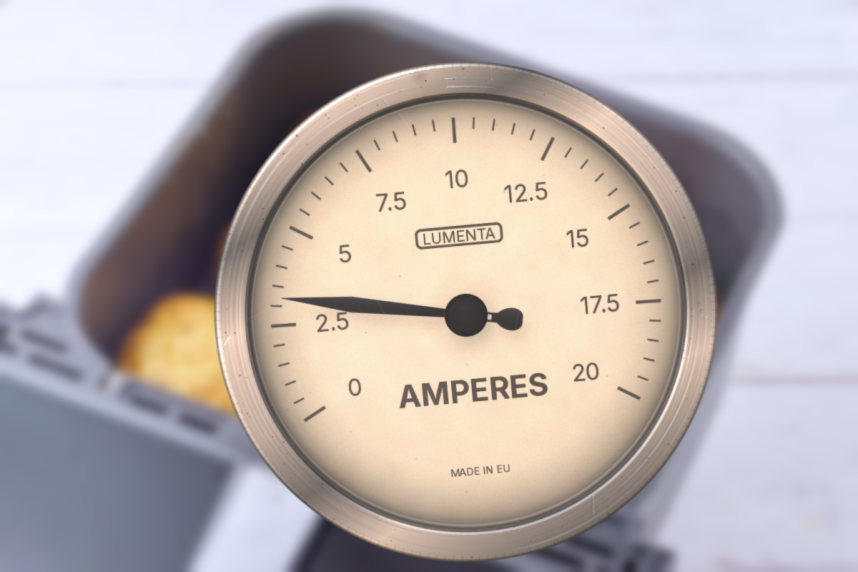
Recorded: 3.25
